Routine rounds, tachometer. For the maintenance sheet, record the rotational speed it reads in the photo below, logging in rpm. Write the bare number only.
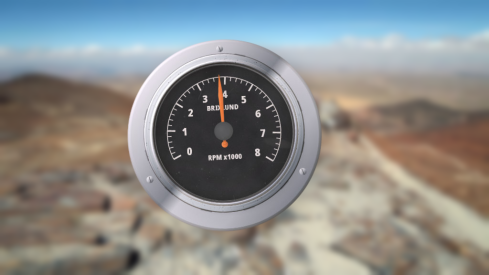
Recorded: 3800
